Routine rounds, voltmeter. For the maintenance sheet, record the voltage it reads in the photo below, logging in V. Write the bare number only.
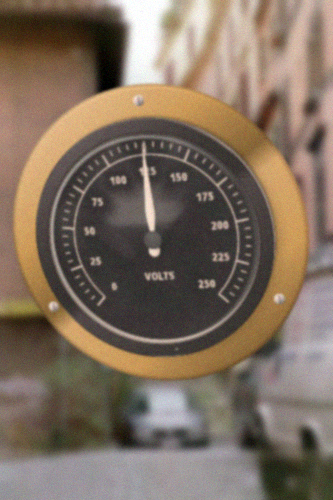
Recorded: 125
